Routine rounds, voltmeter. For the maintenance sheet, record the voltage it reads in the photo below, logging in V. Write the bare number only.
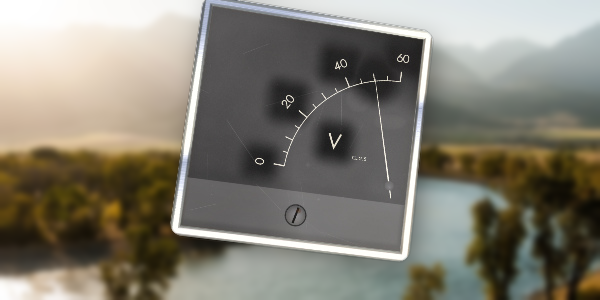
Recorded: 50
